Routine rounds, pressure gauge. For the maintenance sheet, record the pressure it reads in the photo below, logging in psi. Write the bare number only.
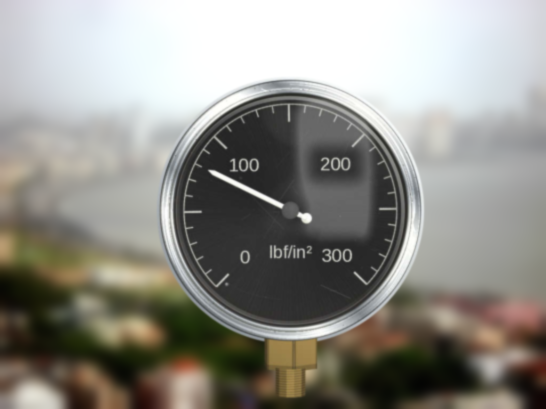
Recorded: 80
